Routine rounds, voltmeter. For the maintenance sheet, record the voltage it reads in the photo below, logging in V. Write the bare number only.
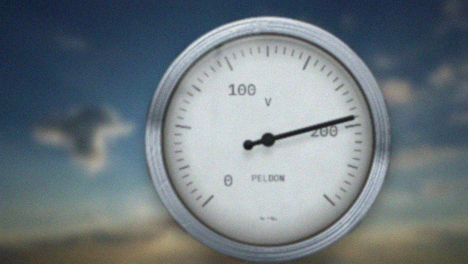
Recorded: 195
